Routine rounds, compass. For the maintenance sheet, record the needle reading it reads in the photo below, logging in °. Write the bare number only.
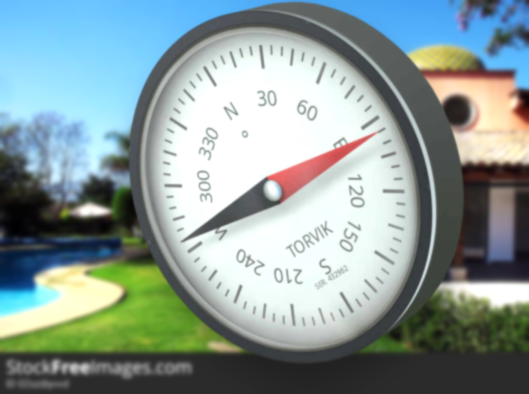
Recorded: 95
